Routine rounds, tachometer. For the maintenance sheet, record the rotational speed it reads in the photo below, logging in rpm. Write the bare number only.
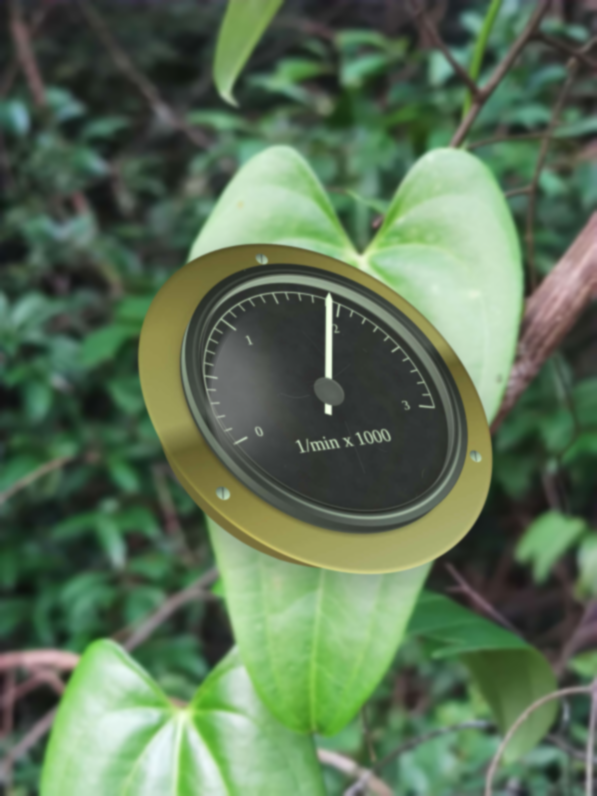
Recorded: 1900
